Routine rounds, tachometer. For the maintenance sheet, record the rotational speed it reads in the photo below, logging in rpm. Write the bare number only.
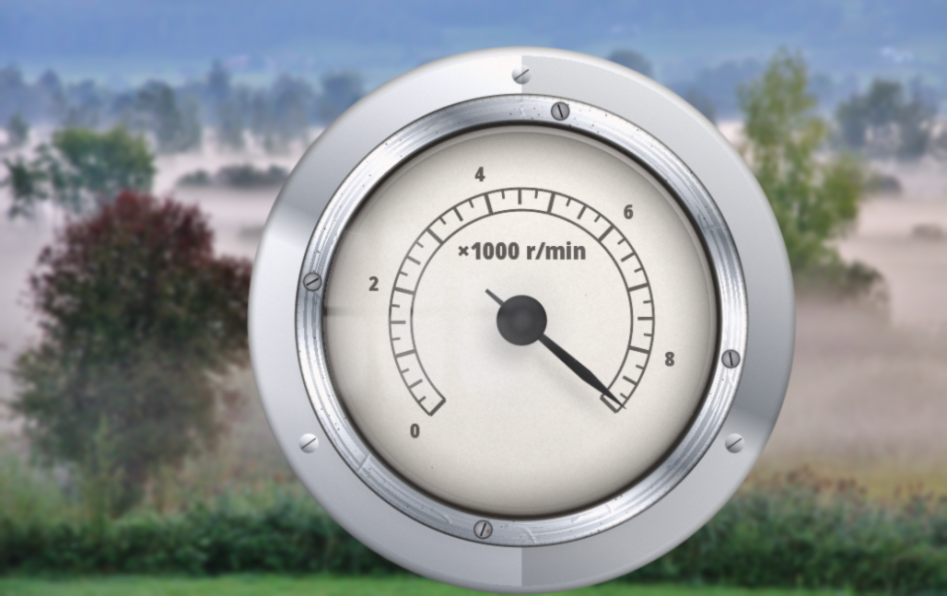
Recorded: 8875
